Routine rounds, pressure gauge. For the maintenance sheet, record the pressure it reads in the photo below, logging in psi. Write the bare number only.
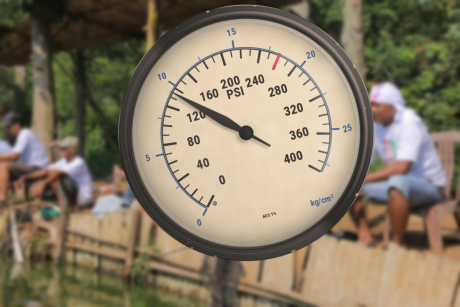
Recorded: 135
